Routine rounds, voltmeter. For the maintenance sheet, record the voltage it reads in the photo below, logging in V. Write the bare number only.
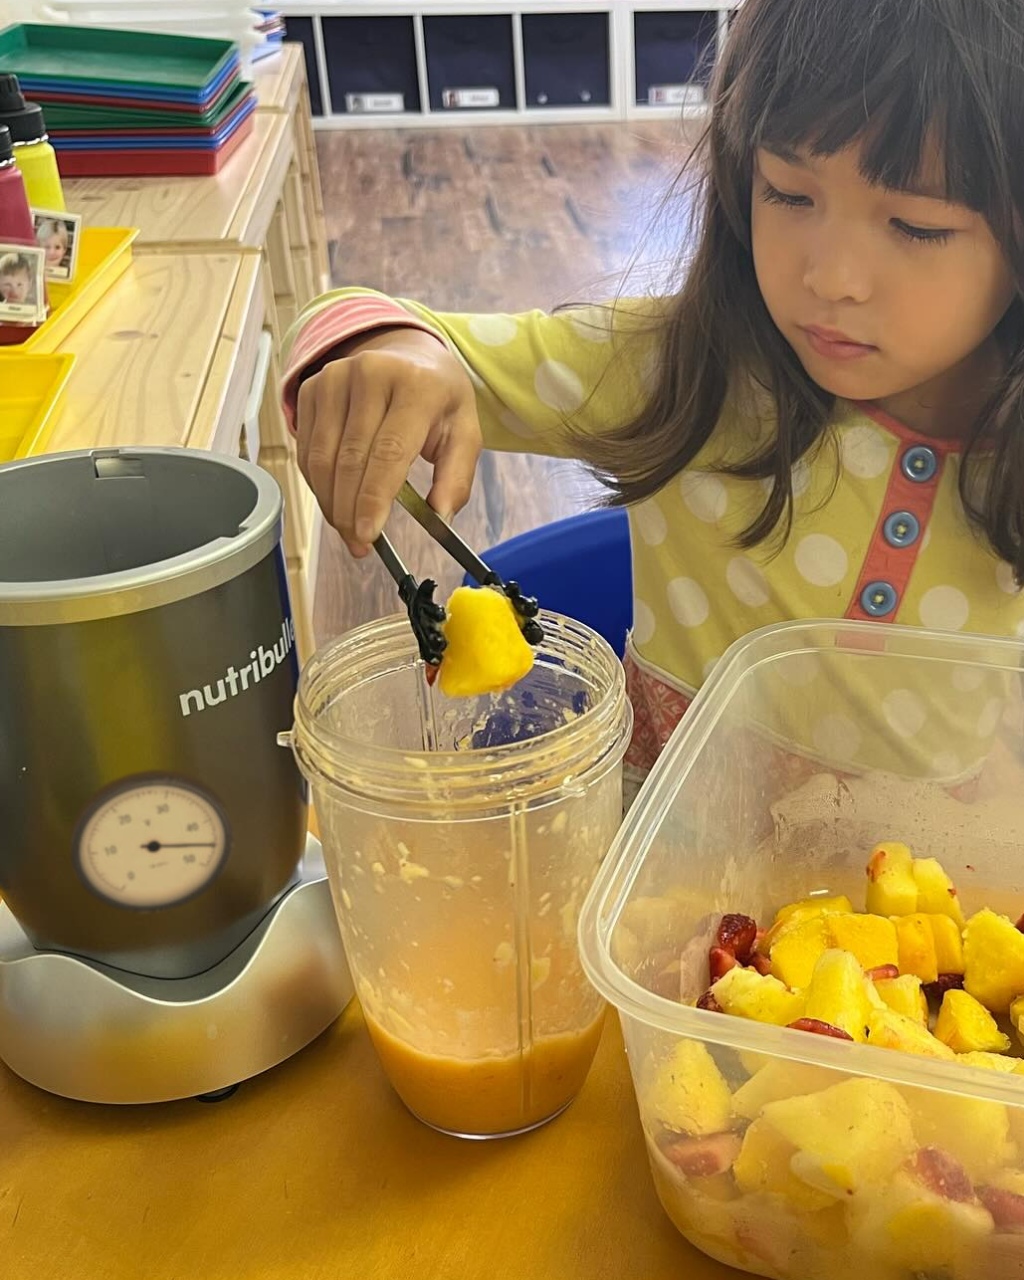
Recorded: 45
